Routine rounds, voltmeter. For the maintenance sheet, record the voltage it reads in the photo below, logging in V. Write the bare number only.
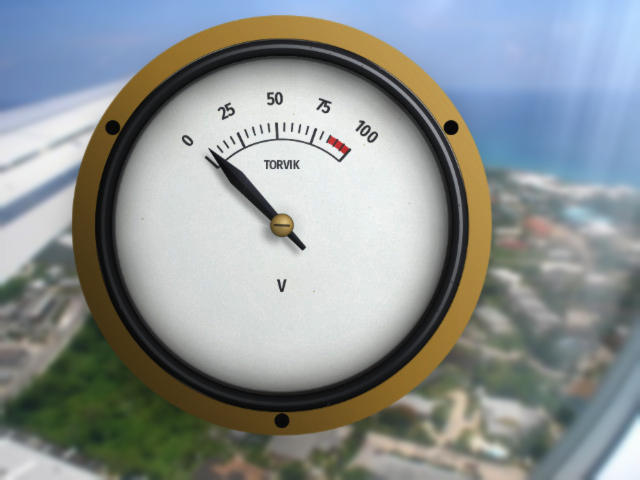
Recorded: 5
